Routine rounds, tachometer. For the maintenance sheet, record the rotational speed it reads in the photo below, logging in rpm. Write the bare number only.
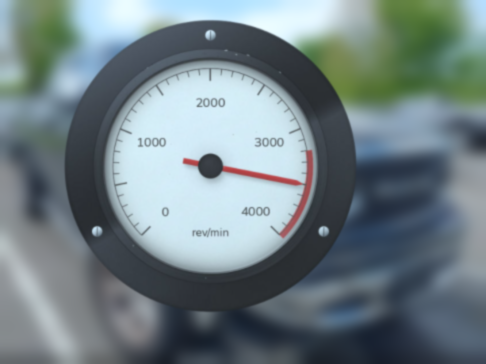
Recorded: 3500
